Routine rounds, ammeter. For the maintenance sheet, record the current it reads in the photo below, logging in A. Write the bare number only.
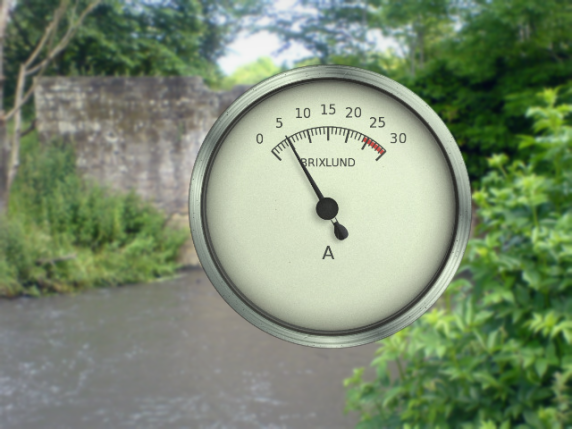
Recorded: 5
